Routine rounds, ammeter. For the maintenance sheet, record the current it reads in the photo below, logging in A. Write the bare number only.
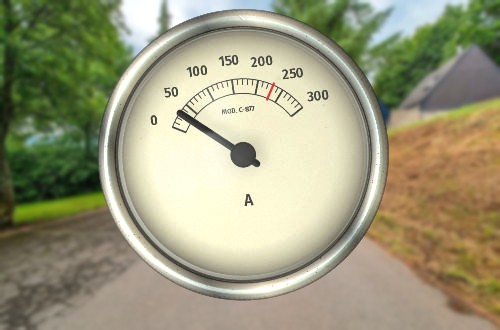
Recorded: 30
